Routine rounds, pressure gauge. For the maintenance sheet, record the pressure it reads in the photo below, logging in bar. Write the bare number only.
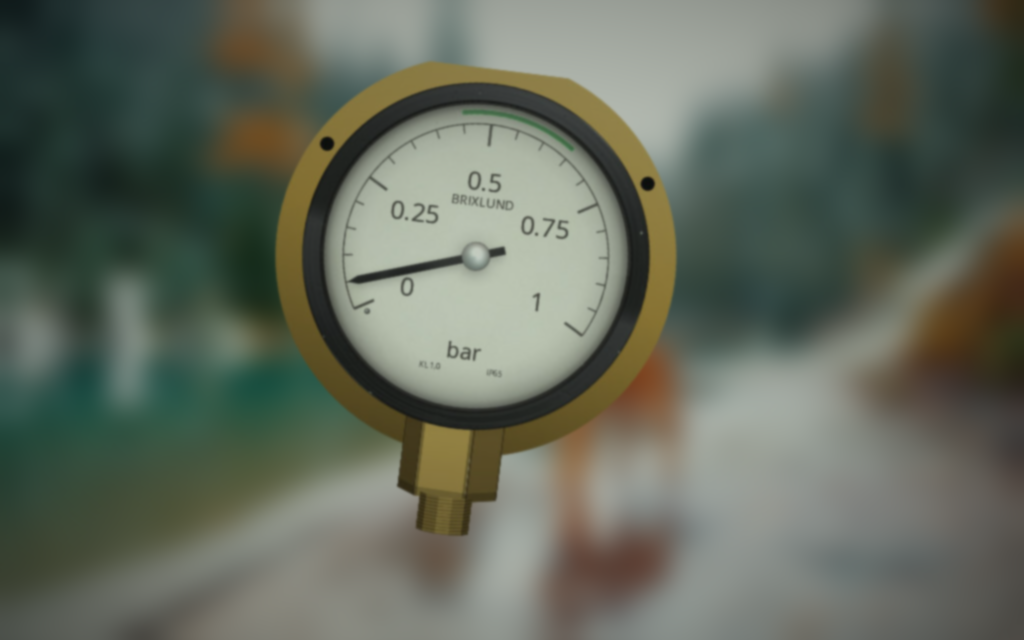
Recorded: 0.05
